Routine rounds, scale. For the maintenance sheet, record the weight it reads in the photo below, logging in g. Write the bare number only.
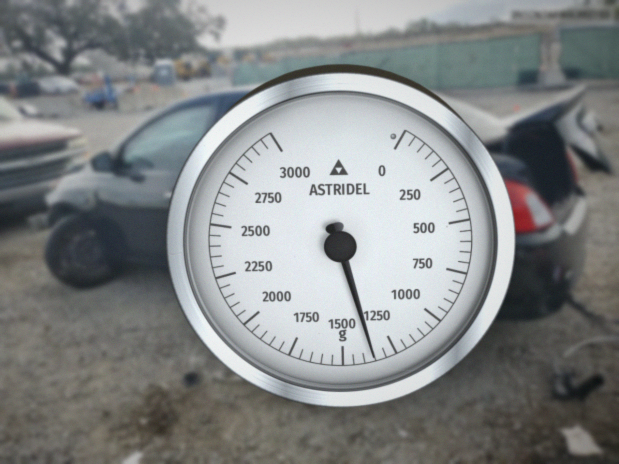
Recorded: 1350
